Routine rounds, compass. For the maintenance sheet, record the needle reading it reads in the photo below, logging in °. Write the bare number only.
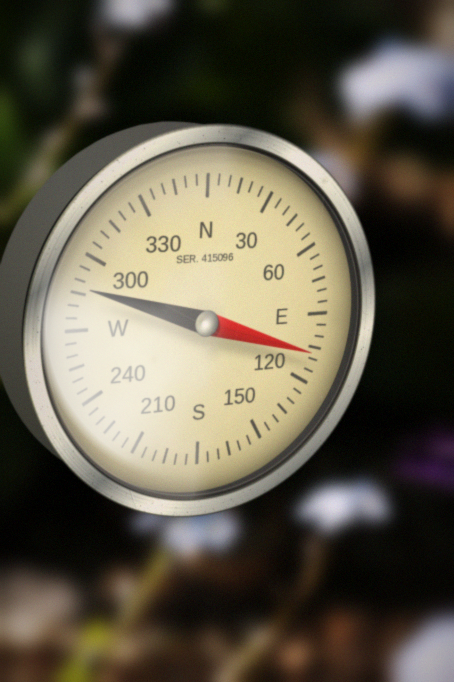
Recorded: 107.5
